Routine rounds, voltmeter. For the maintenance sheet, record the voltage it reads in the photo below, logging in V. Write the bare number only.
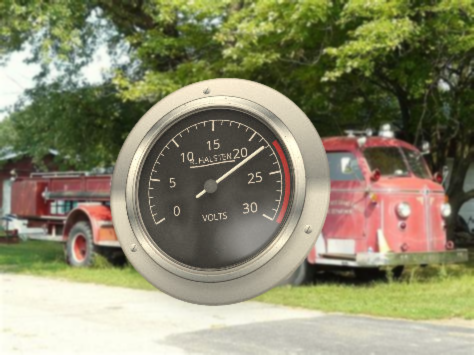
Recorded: 22
